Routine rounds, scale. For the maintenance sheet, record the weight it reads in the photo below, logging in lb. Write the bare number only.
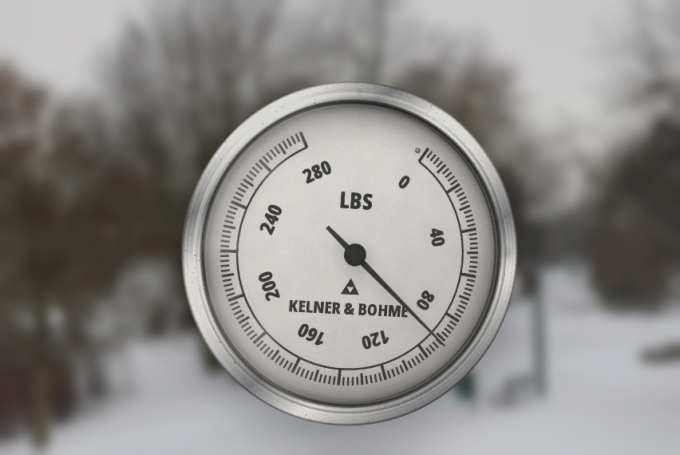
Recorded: 92
